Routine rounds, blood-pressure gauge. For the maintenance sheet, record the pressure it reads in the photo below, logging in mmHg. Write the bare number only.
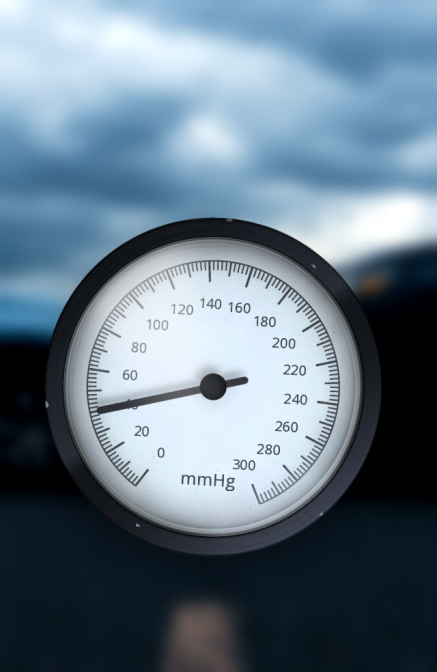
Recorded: 40
